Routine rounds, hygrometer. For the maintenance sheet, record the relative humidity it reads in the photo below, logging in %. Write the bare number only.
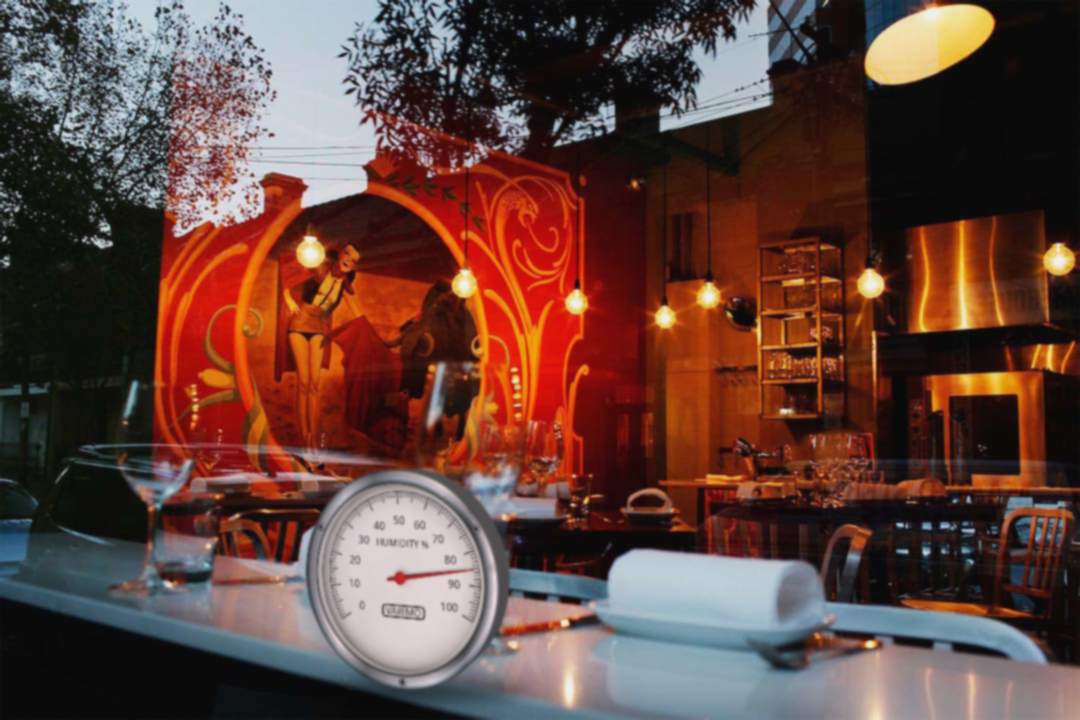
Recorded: 85
